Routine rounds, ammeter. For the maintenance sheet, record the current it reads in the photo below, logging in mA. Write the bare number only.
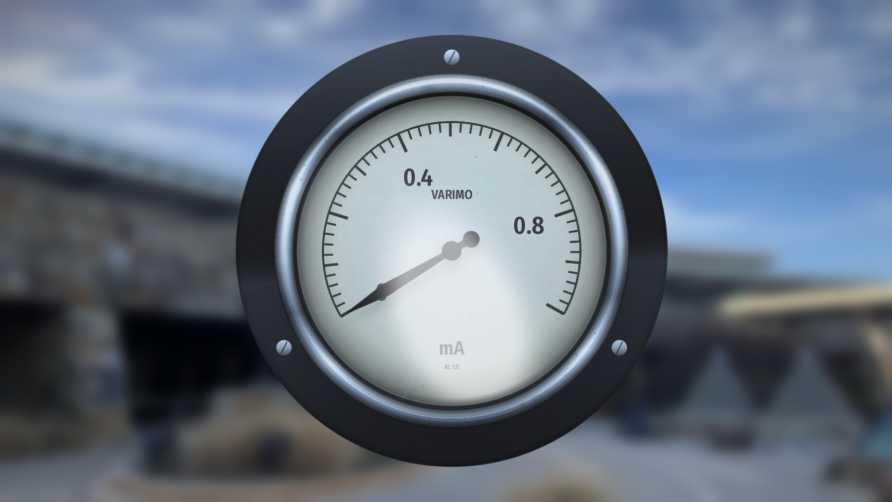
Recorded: 0
